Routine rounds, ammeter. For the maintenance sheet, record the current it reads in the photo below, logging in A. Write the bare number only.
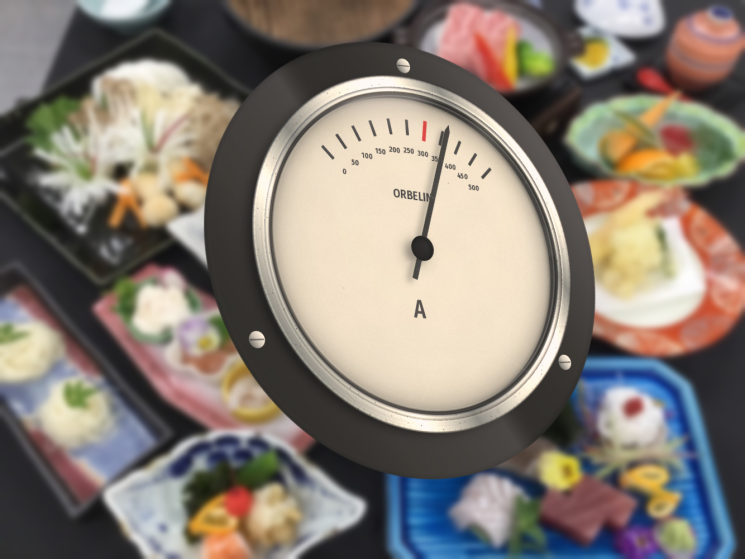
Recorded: 350
